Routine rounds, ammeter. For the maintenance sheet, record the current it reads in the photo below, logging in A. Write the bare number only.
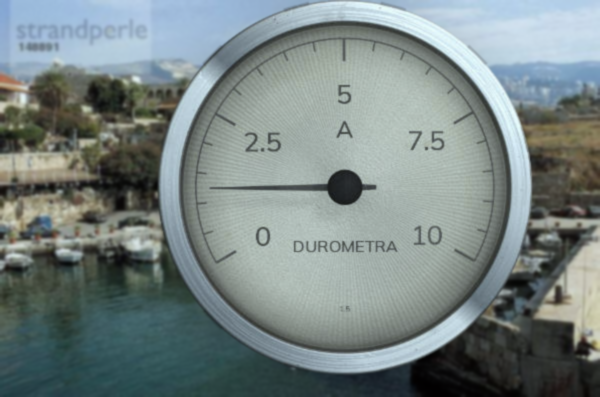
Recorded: 1.25
